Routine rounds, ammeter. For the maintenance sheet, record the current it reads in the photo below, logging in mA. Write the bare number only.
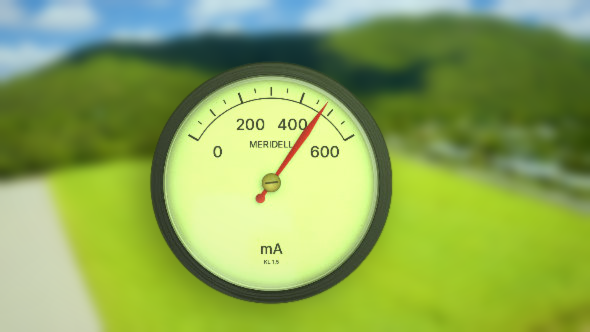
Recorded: 475
